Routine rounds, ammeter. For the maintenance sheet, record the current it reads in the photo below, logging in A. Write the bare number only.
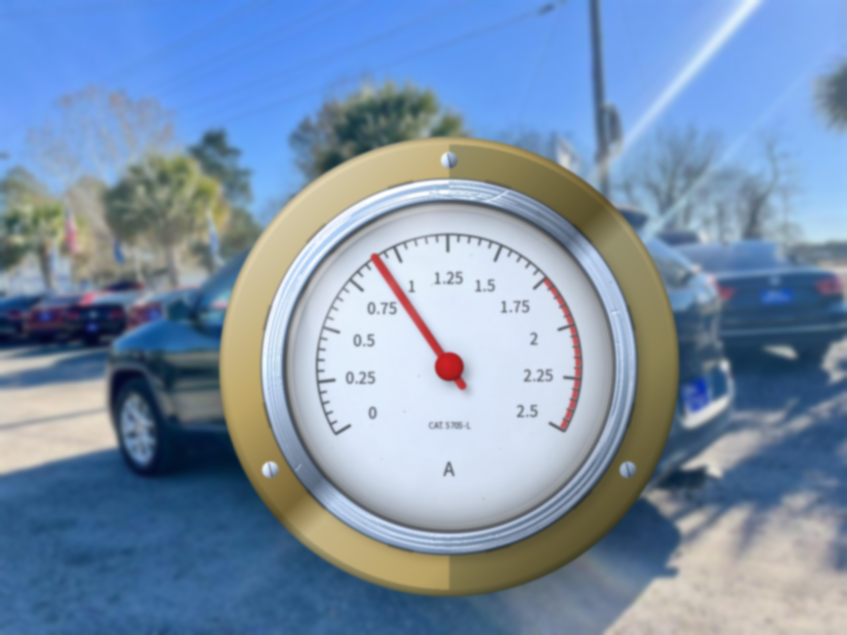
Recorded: 0.9
